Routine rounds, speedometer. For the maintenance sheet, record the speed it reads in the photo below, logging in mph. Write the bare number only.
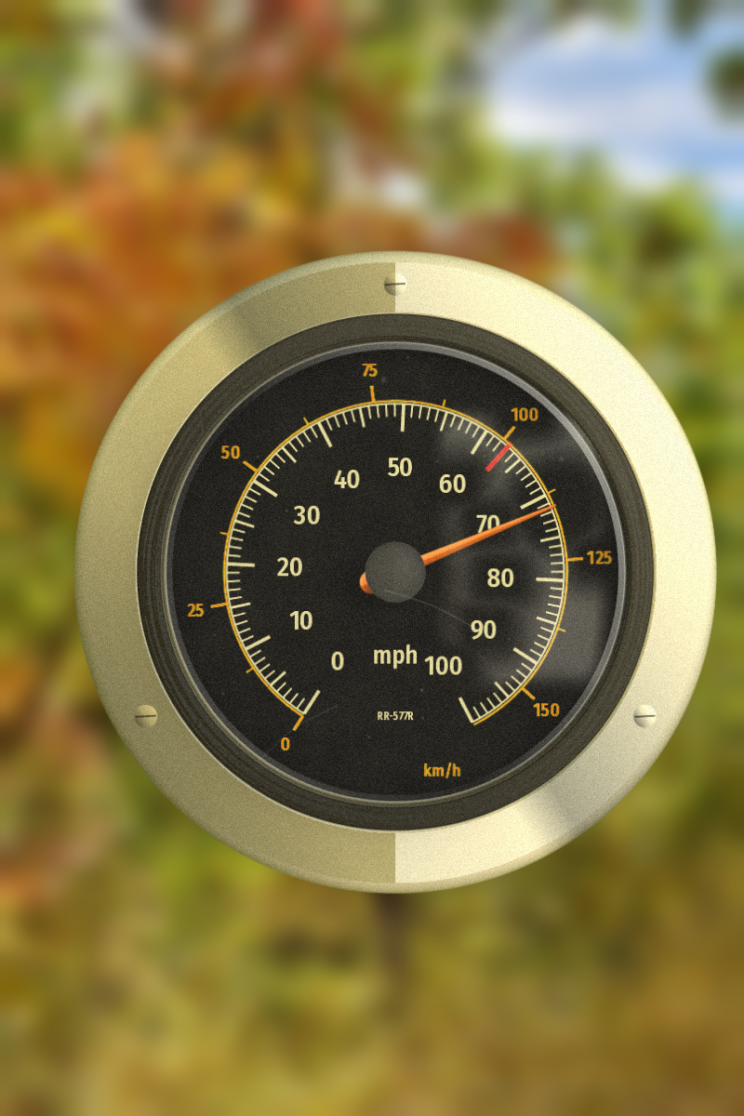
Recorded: 71.5
